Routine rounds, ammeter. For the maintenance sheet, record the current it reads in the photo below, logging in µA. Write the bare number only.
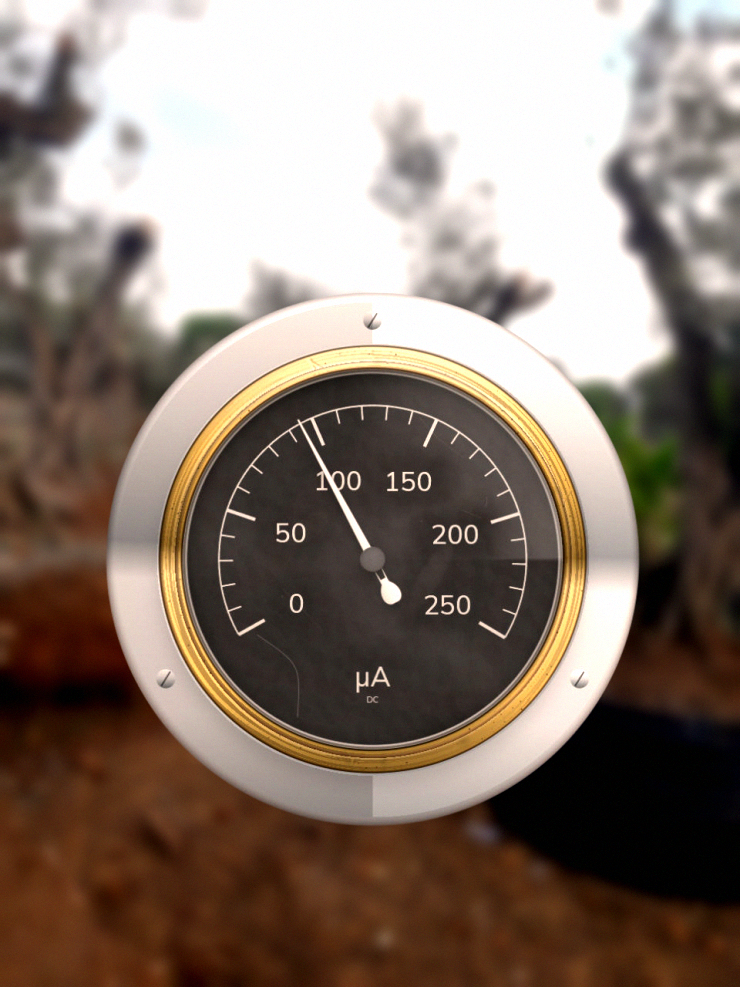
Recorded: 95
